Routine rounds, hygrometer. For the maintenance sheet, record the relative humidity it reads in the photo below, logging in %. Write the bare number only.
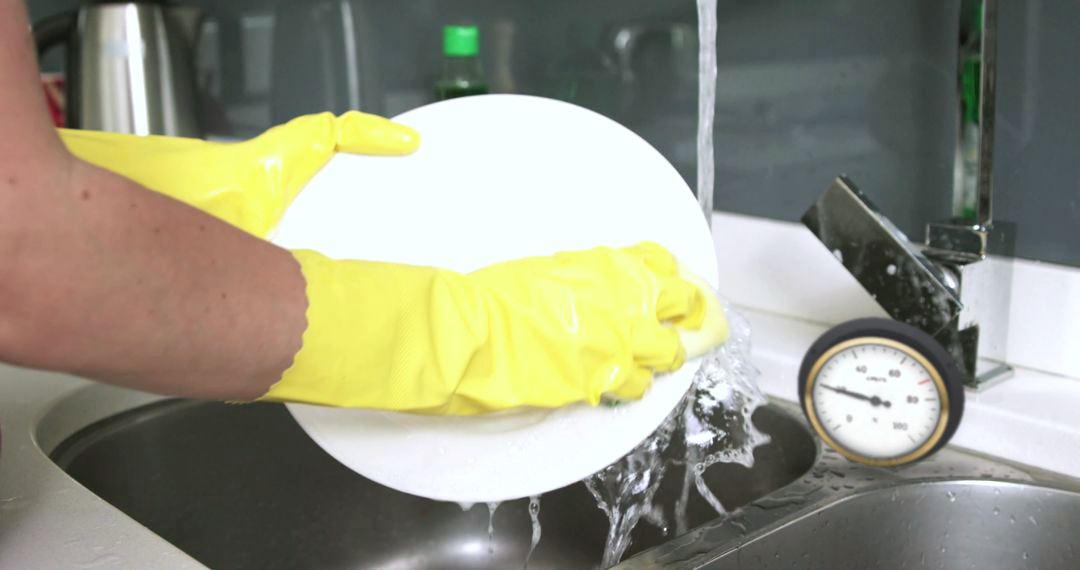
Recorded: 20
